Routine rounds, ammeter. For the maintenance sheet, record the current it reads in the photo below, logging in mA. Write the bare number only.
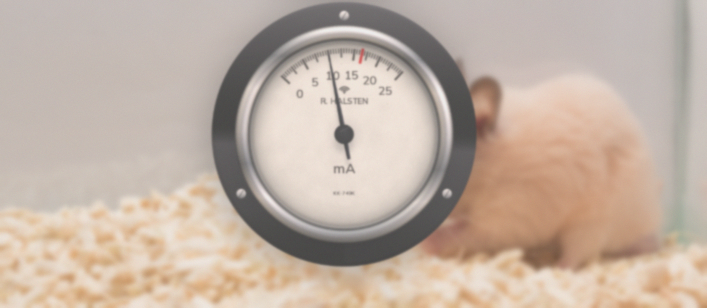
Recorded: 10
